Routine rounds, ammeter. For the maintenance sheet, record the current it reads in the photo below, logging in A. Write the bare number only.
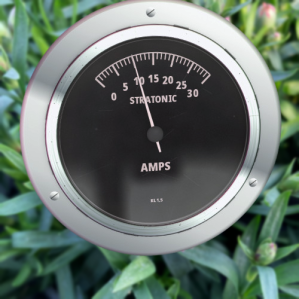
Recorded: 10
